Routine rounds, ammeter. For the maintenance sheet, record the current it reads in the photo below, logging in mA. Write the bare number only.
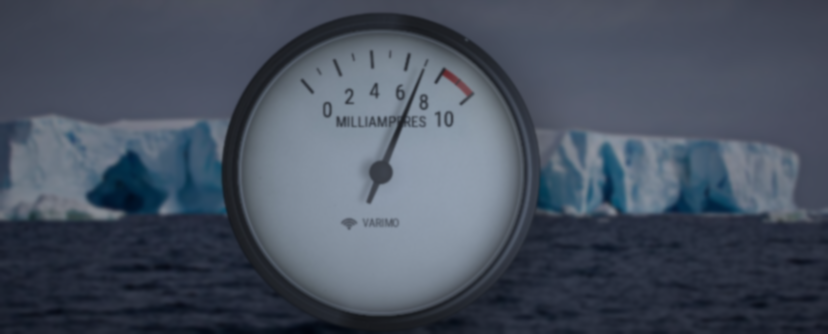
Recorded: 7
